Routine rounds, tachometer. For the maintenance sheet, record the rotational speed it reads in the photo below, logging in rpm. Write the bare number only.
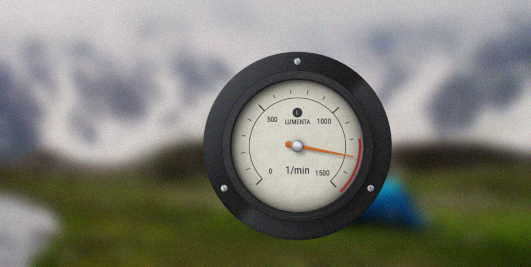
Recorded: 1300
